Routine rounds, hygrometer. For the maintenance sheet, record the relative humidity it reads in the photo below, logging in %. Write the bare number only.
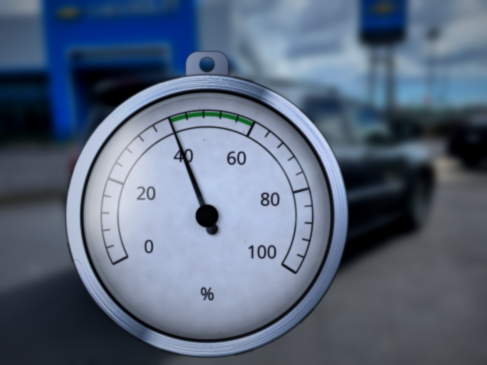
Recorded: 40
